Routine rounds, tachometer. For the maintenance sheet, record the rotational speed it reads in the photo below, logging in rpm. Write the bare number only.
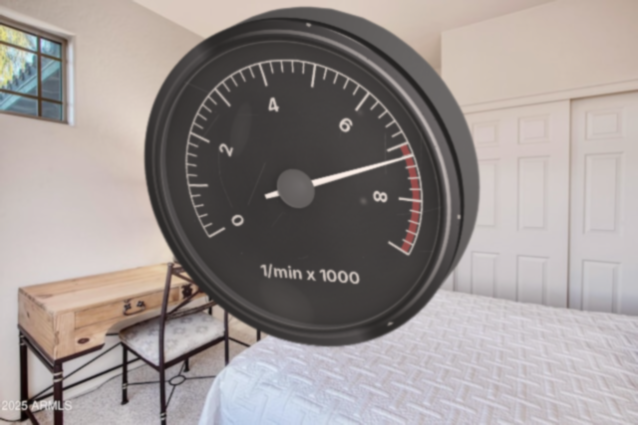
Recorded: 7200
